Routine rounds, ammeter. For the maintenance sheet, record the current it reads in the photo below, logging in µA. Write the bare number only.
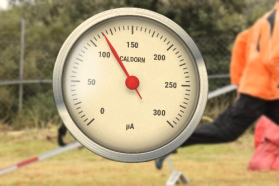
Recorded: 115
